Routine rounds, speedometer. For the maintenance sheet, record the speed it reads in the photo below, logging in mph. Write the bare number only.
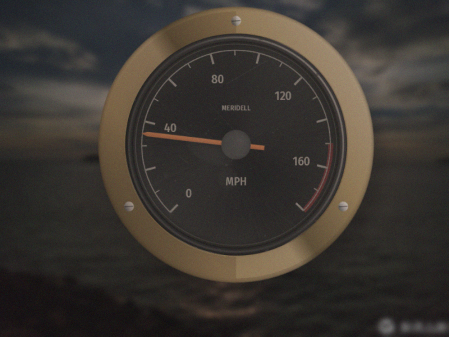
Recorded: 35
